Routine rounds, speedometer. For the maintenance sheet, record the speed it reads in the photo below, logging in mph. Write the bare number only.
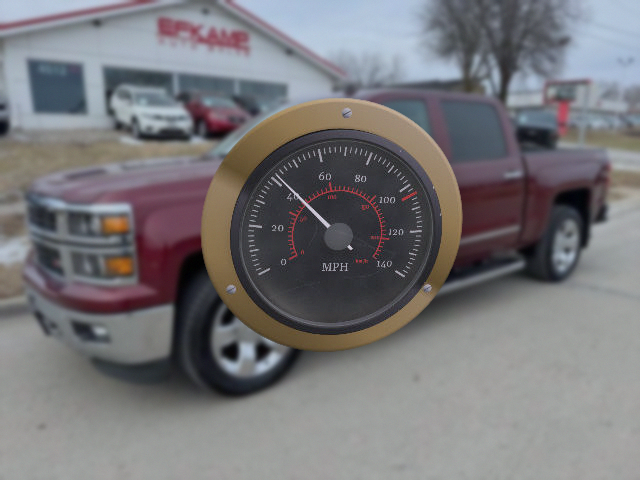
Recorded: 42
